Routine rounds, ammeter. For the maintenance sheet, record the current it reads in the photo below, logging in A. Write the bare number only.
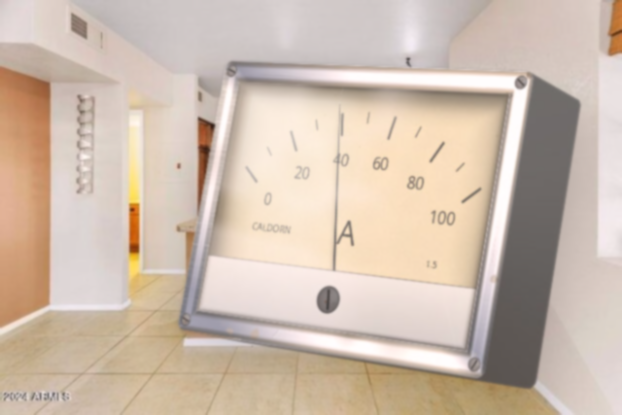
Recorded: 40
